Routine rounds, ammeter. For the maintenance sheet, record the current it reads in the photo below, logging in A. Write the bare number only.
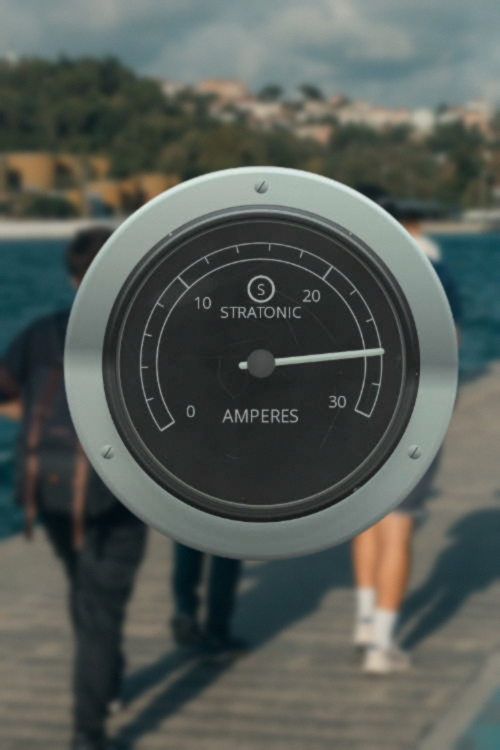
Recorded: 26
